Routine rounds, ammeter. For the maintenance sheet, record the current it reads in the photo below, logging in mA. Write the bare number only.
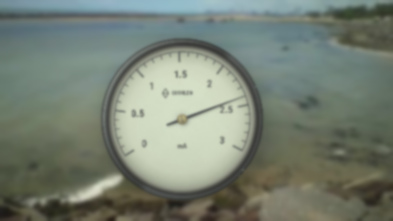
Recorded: 2.4
